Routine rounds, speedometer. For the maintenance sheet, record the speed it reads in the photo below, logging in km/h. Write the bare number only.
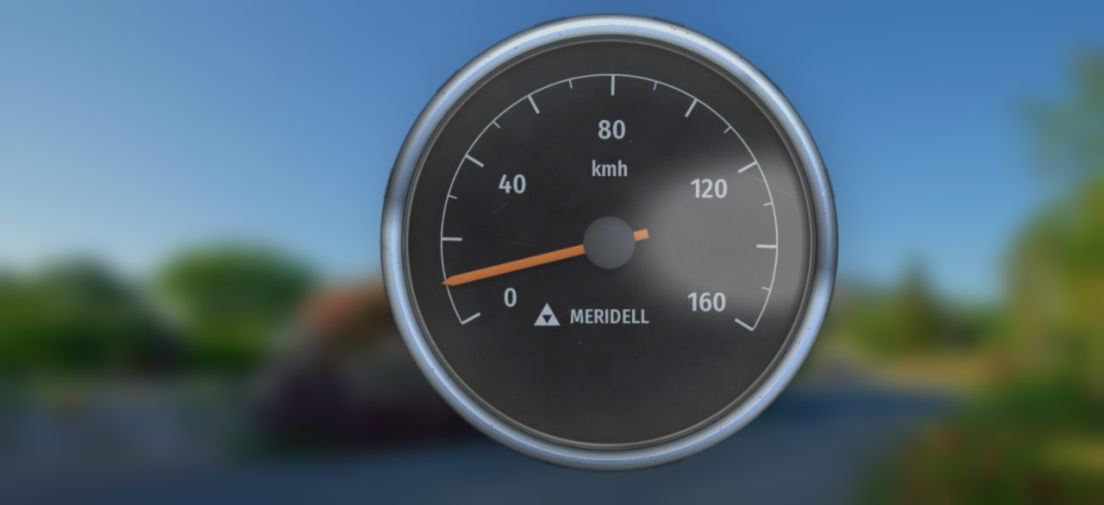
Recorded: 10
